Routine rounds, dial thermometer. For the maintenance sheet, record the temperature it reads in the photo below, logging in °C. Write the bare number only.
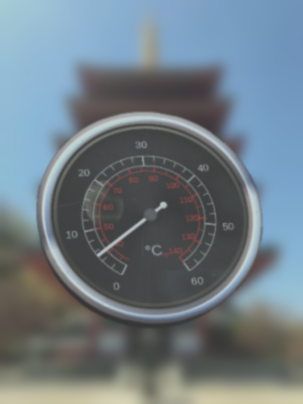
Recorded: 5
